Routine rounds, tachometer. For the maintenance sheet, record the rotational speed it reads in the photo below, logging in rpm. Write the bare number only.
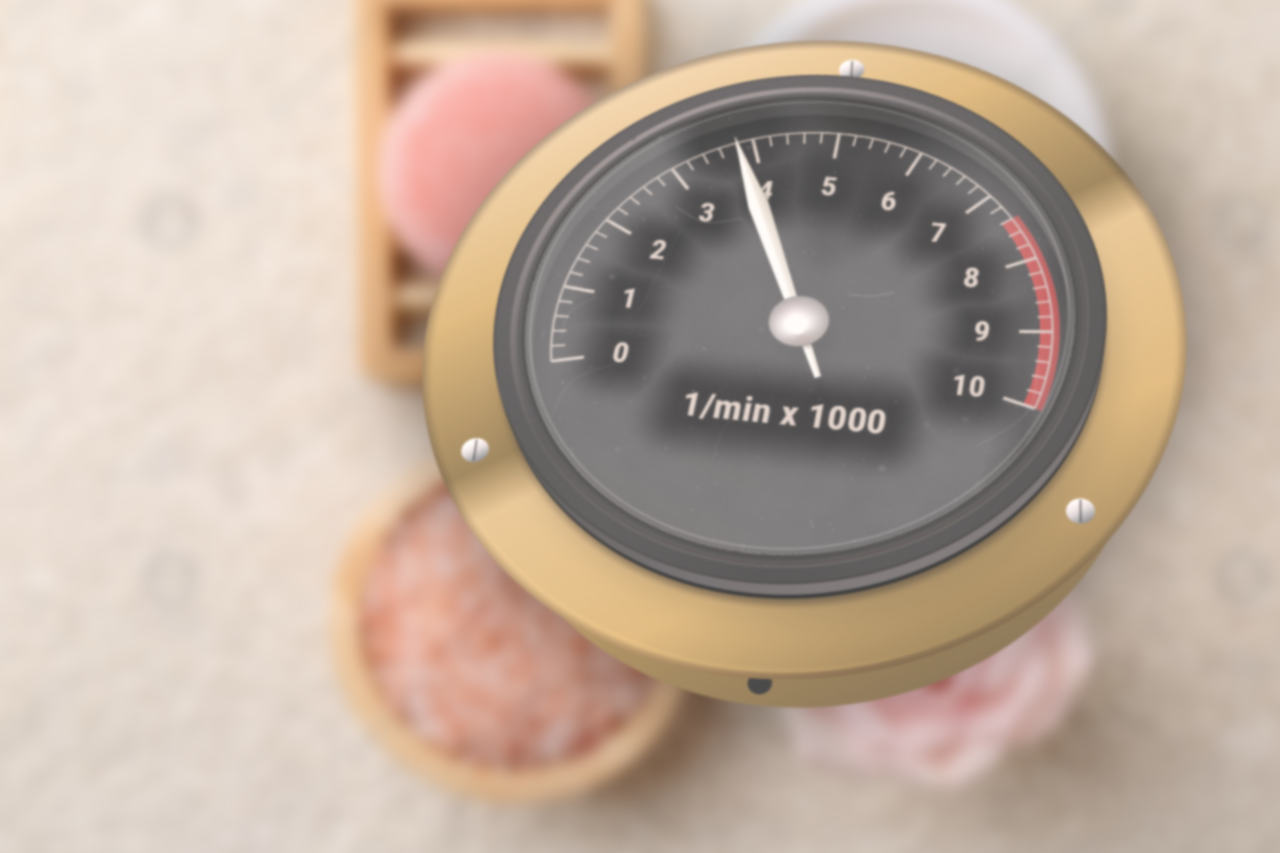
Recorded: 3800
